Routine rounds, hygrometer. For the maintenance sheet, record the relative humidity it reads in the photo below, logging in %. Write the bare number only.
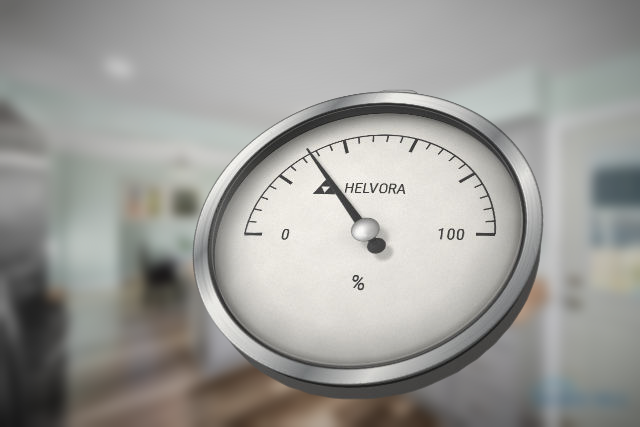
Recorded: 30
